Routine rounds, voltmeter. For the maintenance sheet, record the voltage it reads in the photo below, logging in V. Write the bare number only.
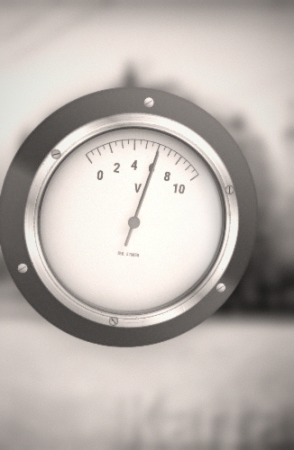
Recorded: 6
